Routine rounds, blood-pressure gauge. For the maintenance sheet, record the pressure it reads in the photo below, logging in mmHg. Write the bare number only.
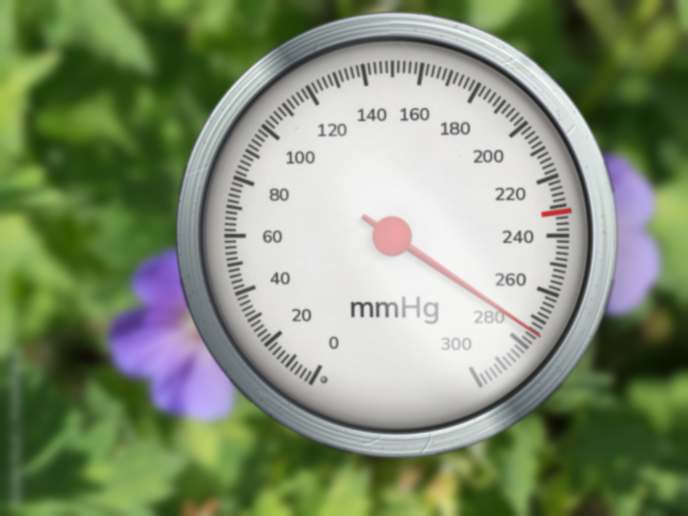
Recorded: 274
